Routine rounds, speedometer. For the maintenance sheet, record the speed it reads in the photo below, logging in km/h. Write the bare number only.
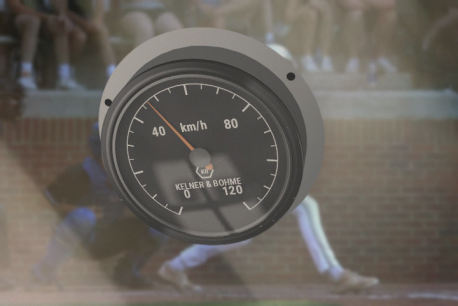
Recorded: 47.5
